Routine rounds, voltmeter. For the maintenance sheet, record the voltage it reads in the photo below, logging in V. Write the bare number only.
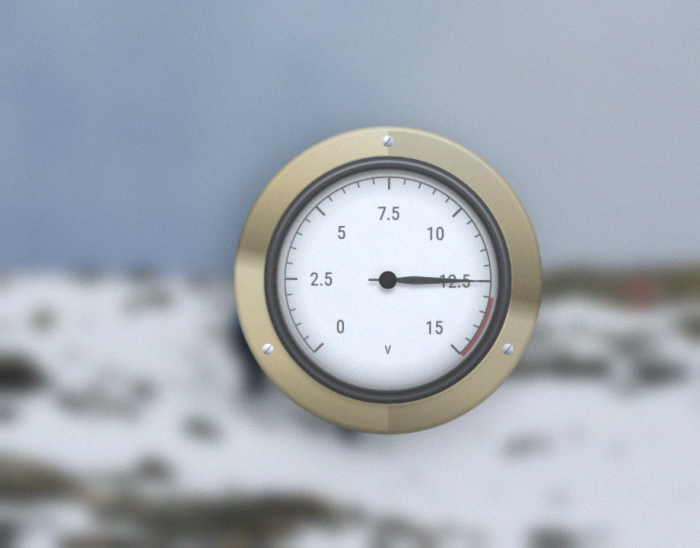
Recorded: 12.5
